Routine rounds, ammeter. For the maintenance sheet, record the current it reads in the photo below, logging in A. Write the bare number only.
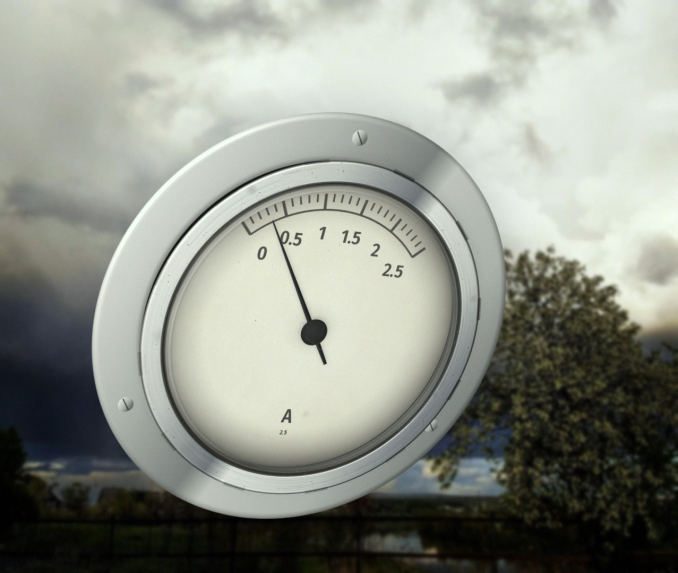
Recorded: 0.3
